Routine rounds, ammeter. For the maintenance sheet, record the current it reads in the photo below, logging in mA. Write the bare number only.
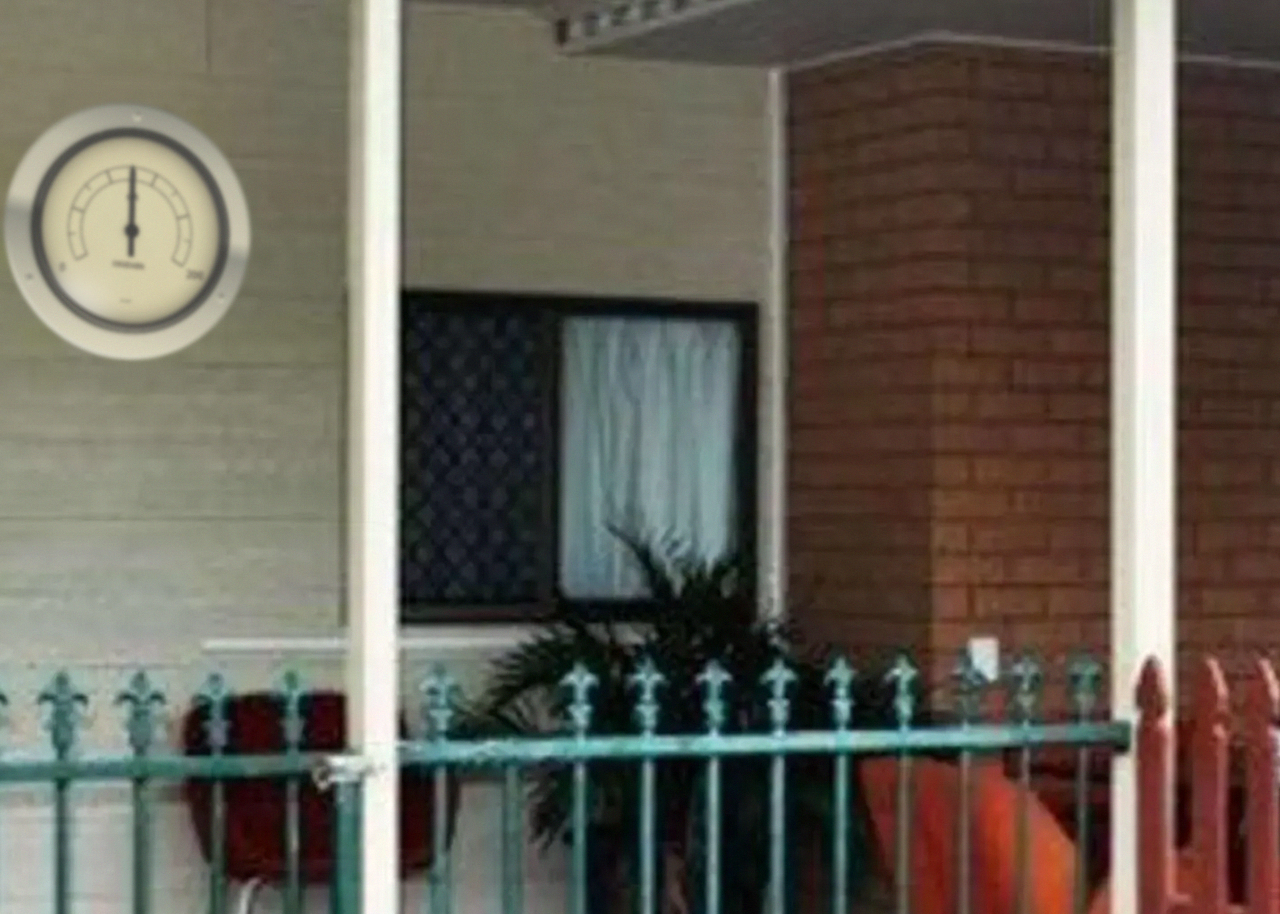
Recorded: 100
